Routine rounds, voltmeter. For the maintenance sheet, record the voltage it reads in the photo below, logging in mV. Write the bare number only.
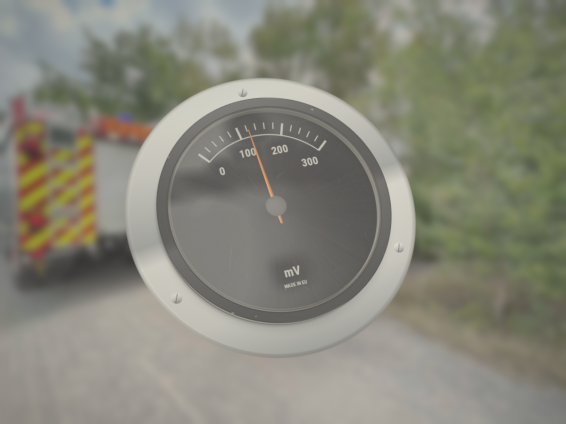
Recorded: 120
